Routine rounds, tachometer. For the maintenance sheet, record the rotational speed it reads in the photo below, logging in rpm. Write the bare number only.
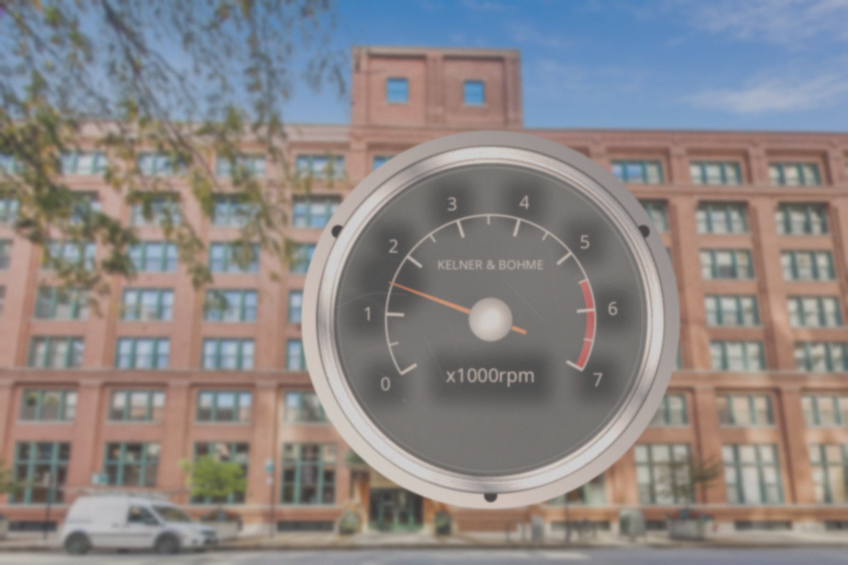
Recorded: 1500
